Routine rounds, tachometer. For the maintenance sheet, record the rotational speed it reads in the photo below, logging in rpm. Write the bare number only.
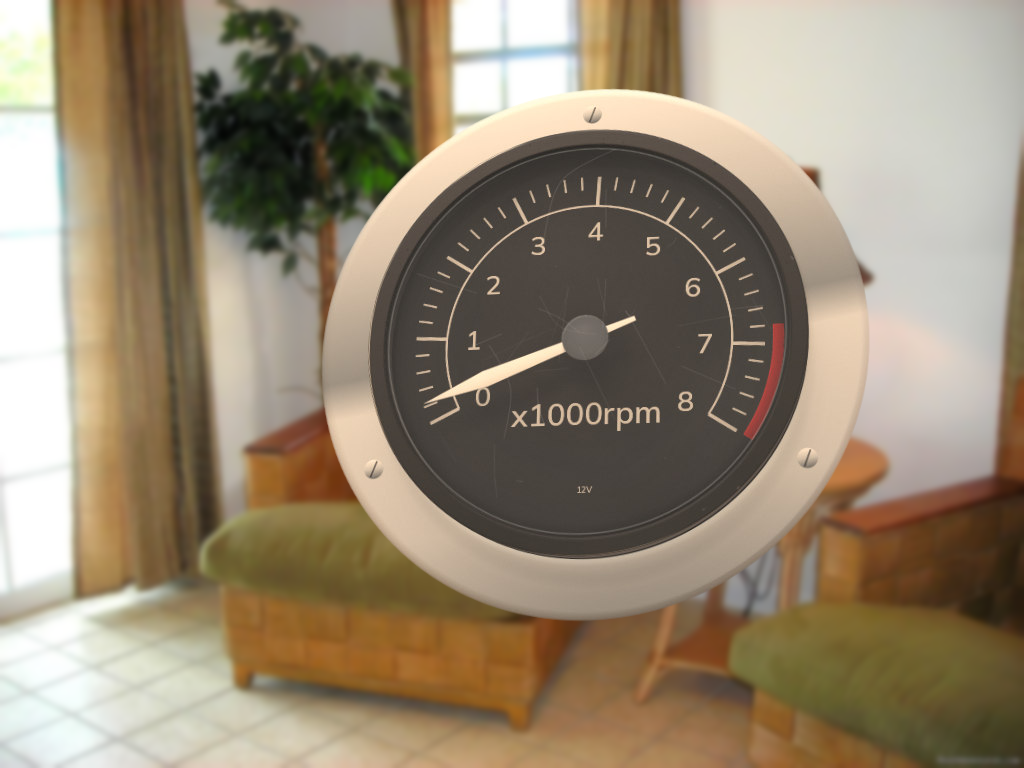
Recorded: 200
